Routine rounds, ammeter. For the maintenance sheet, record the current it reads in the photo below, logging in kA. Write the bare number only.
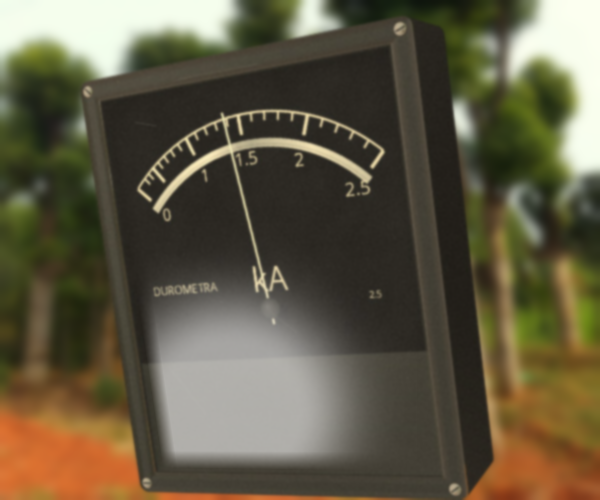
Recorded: 1.4
